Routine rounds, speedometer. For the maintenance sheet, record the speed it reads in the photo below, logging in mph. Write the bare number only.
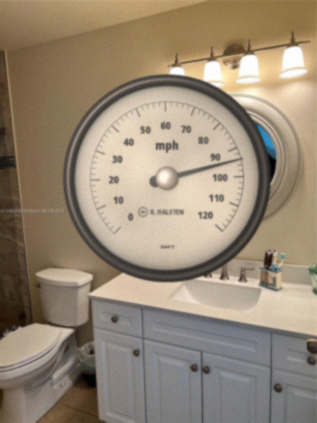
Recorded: 94
